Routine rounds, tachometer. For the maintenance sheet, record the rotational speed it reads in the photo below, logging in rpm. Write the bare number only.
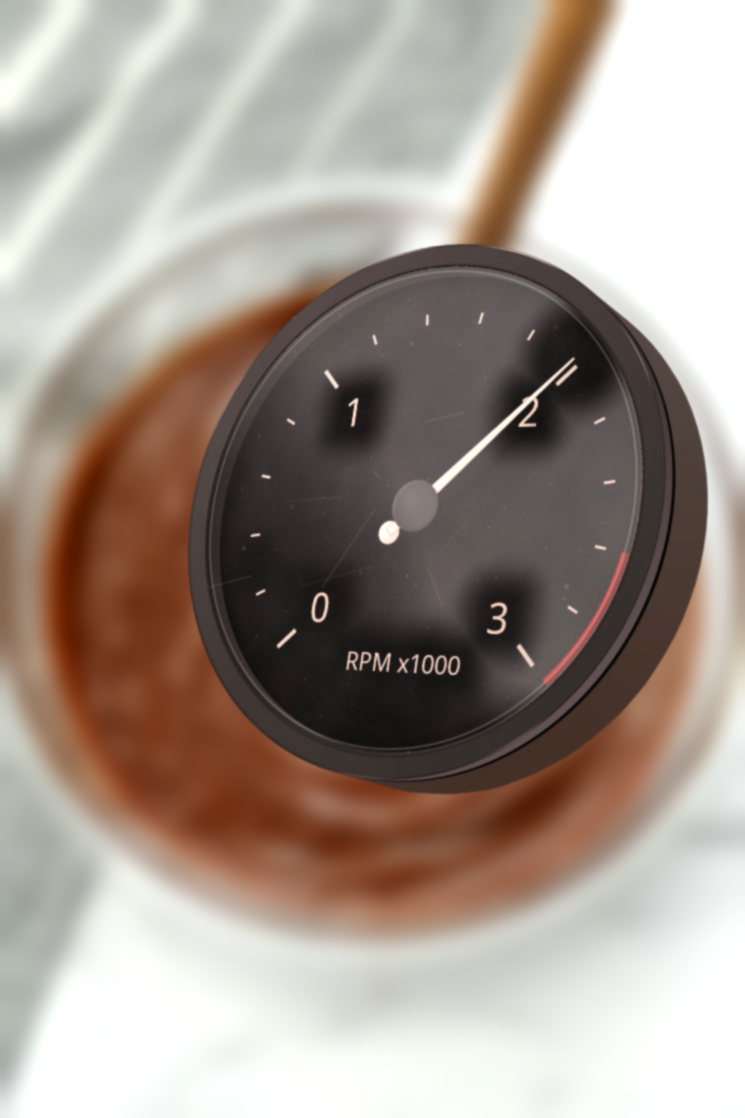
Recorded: 2000
